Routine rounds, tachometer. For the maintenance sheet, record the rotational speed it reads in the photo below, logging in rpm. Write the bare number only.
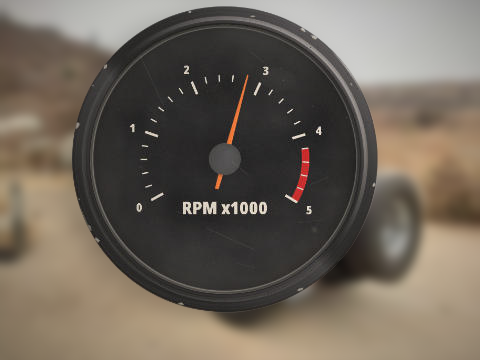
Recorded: 2800
